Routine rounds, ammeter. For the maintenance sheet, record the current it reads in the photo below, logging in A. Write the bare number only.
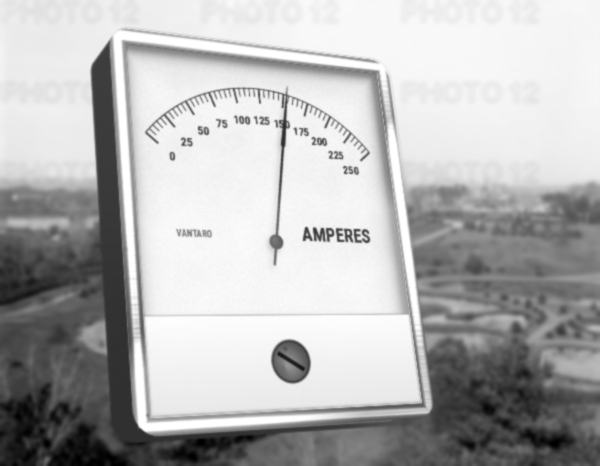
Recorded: 150
